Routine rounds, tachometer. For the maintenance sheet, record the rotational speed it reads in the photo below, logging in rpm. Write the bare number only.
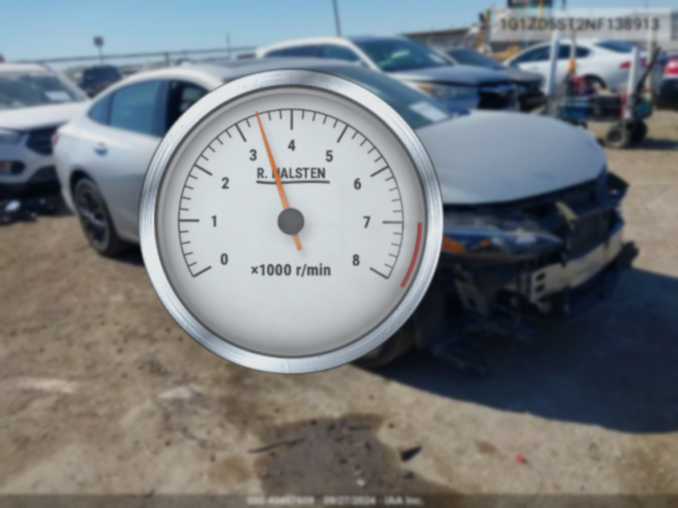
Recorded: 3400
